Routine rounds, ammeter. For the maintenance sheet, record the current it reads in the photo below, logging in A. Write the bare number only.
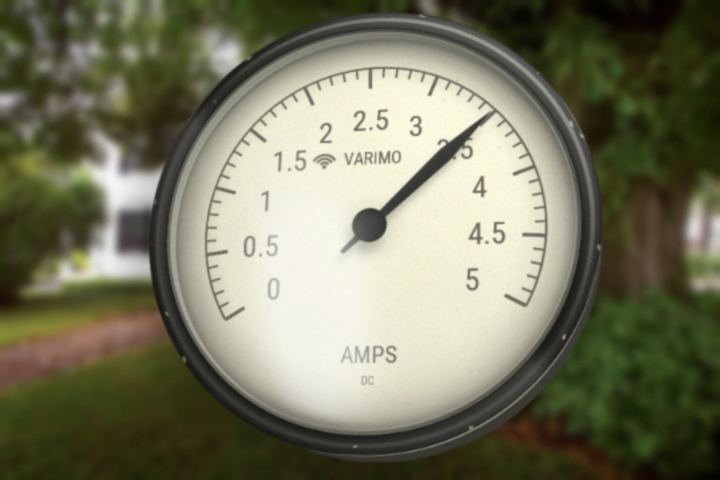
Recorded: 3.5
